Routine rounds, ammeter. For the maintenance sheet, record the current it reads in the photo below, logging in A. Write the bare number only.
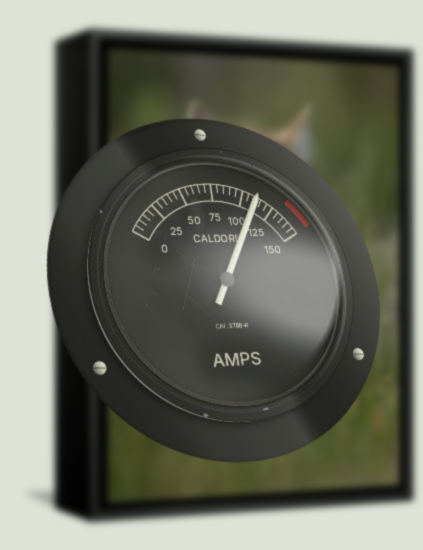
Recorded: 110
